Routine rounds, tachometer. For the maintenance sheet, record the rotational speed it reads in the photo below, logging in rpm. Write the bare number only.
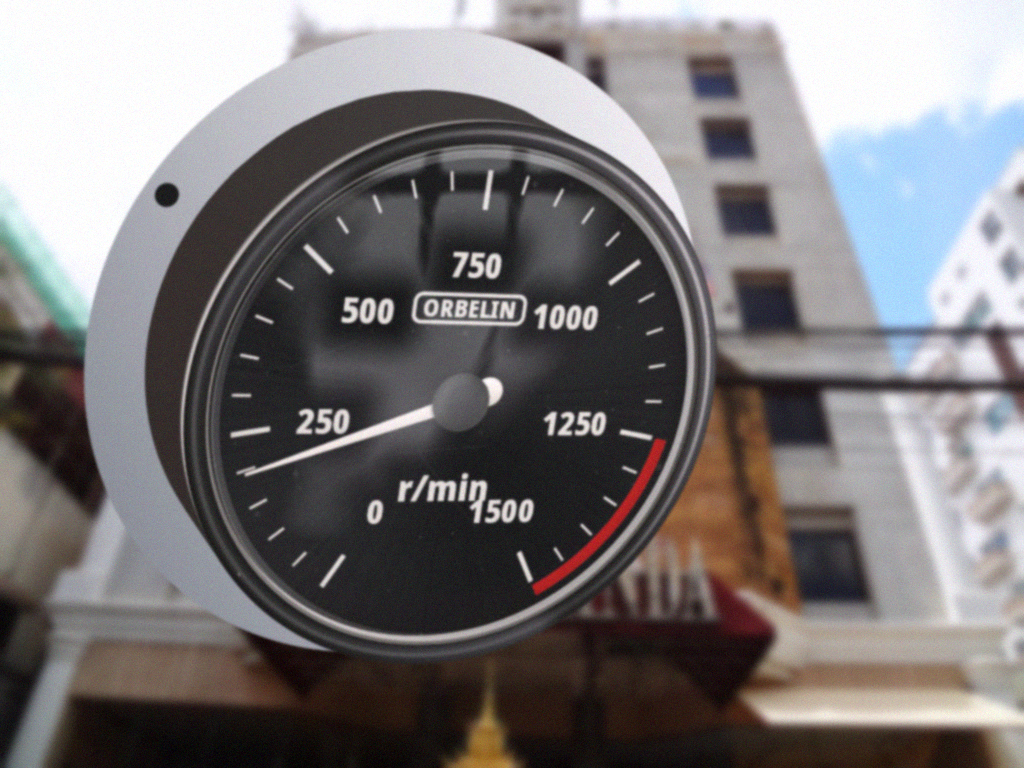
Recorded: 200
